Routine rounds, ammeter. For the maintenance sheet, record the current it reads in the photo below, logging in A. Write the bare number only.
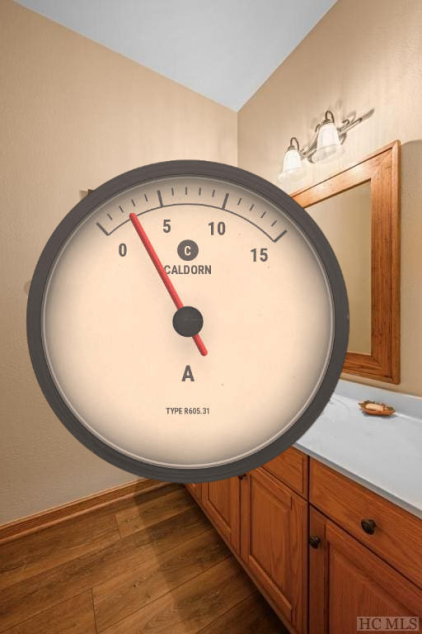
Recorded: 2.5
